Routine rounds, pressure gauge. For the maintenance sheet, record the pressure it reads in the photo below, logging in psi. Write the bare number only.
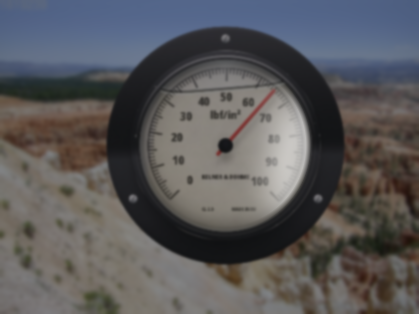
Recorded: 65
